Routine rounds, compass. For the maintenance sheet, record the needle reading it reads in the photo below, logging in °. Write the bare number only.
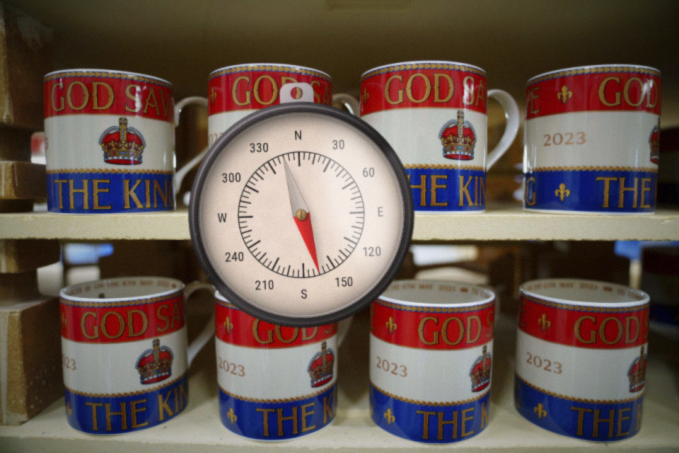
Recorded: 165
